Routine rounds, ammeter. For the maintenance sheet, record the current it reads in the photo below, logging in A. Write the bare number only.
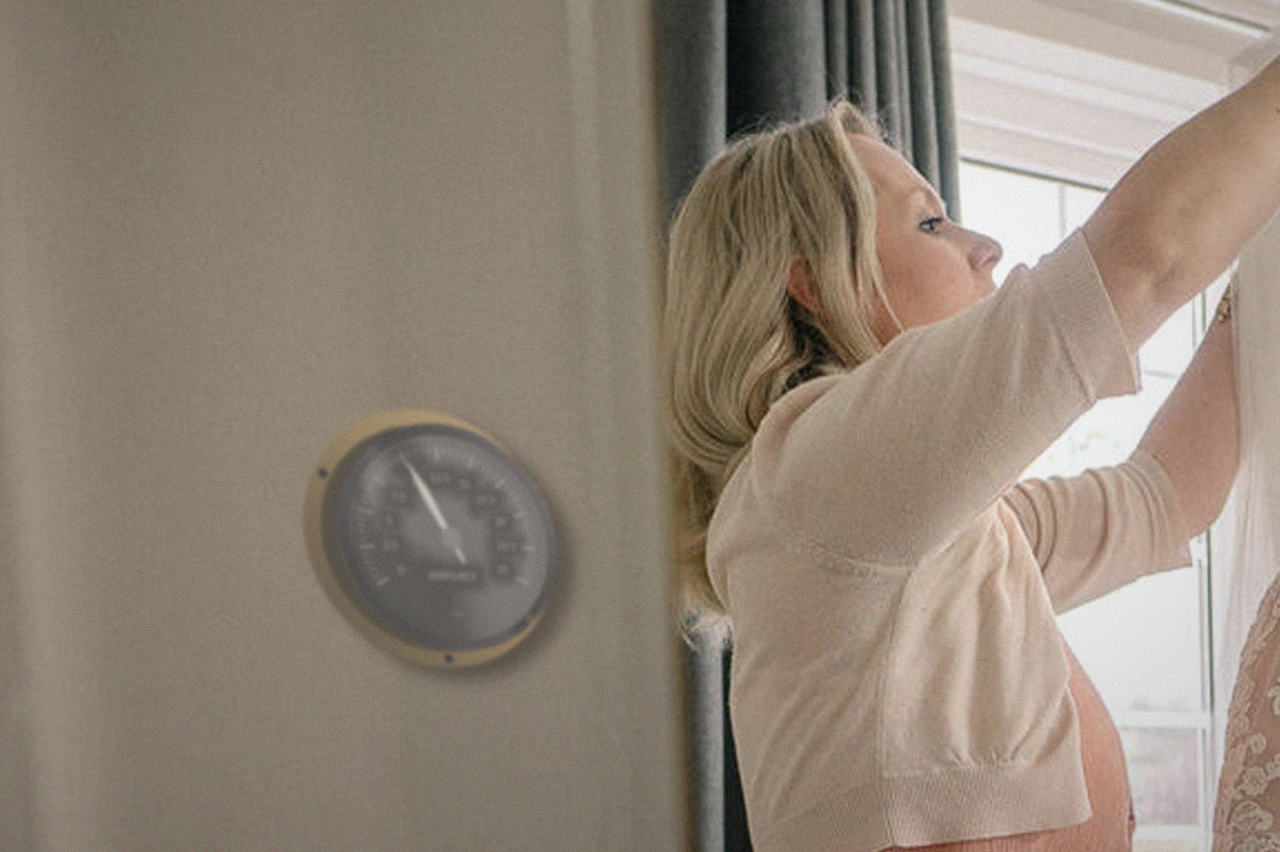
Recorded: 10
